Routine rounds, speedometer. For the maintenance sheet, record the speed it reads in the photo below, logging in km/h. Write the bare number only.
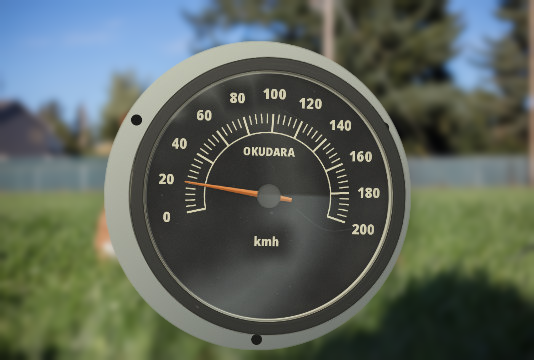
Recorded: 20
